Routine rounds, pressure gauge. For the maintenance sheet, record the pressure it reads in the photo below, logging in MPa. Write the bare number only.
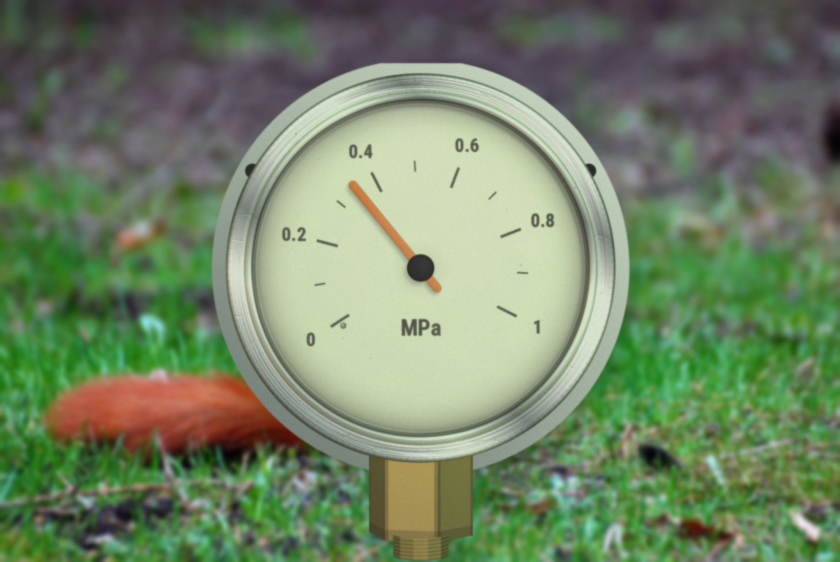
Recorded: 0.35
